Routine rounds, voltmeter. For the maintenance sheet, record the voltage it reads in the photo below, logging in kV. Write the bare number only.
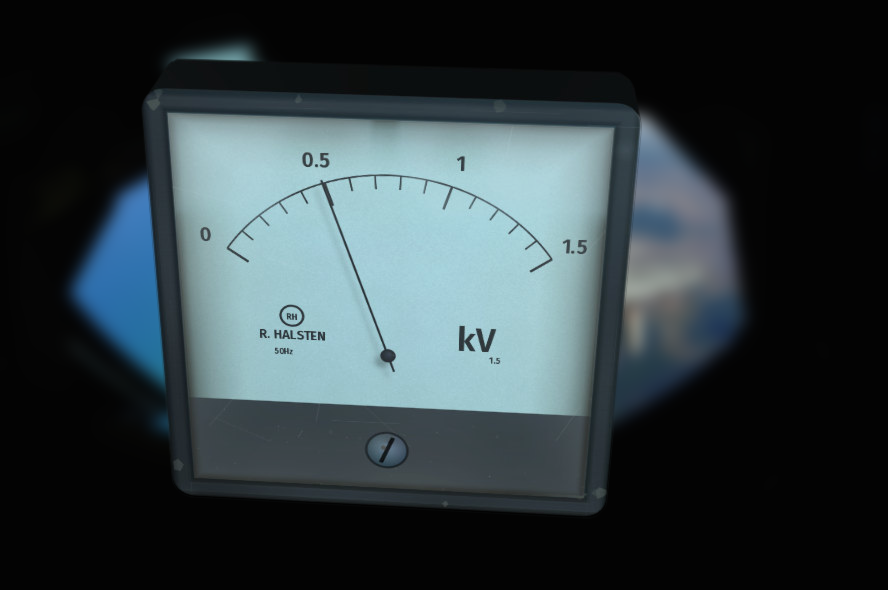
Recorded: 0.5
